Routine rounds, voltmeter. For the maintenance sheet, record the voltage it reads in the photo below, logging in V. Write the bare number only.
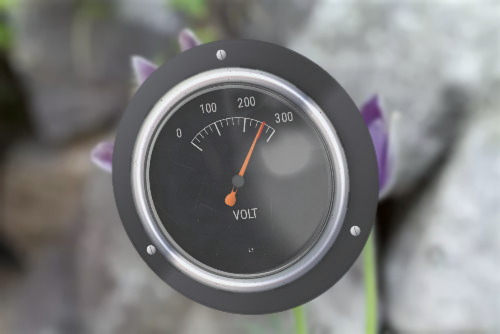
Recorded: 260
